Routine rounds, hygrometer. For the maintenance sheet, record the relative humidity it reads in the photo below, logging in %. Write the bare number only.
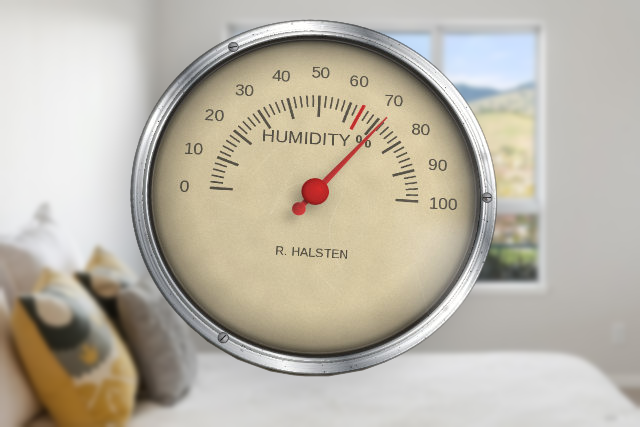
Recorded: 72
